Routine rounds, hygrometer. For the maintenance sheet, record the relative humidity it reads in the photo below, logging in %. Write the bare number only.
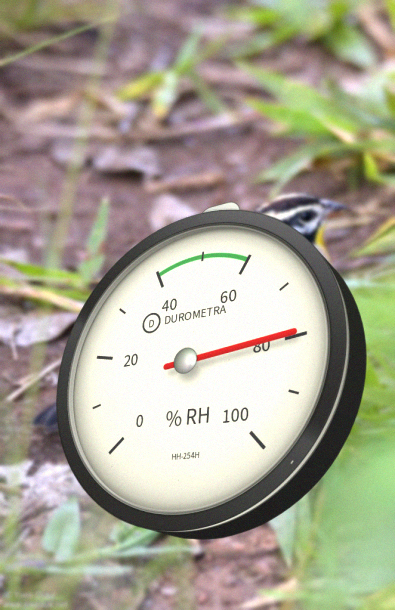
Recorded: 80
